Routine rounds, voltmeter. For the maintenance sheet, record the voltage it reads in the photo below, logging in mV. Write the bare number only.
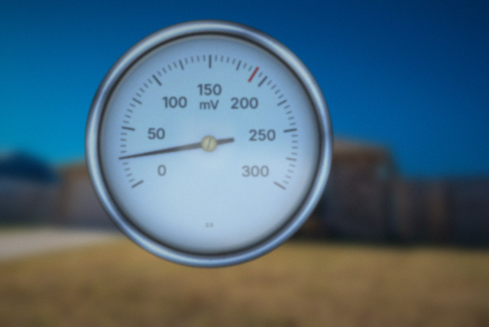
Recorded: 25
